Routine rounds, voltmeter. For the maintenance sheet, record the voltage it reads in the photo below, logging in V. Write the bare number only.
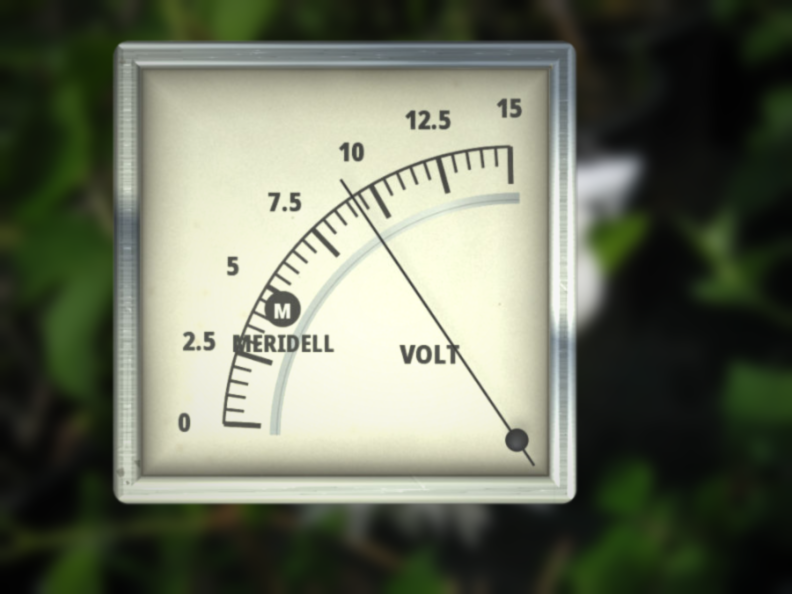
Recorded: 9.25
